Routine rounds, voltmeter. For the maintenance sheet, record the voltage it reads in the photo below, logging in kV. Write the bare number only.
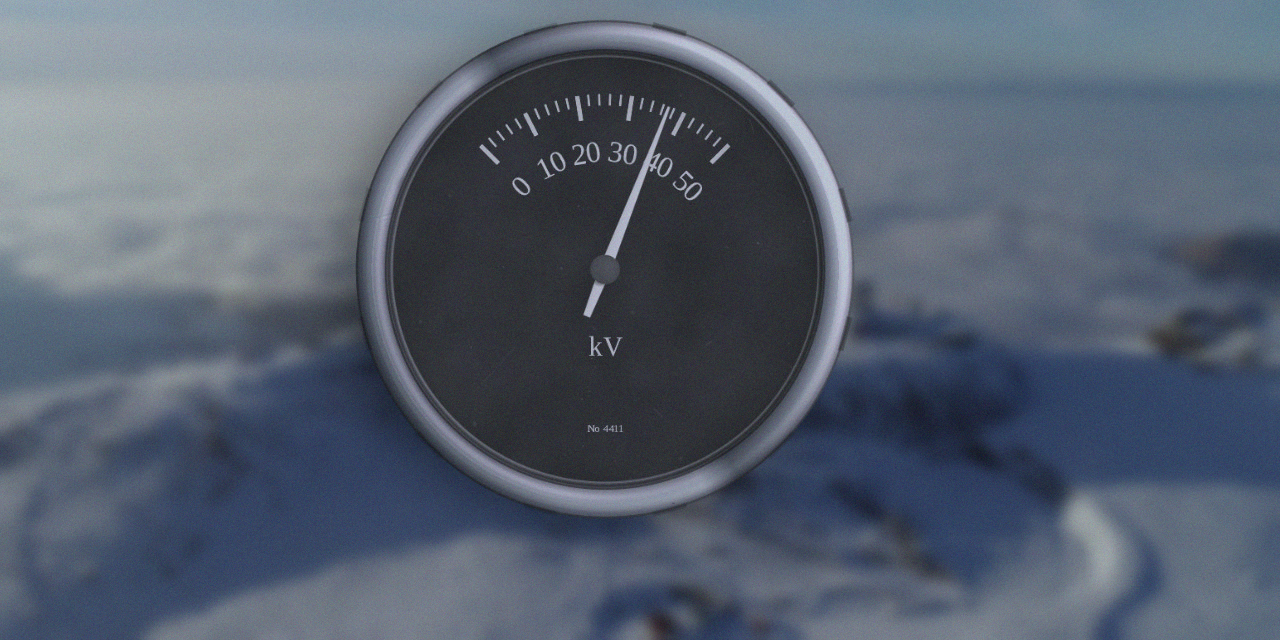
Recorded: 37
